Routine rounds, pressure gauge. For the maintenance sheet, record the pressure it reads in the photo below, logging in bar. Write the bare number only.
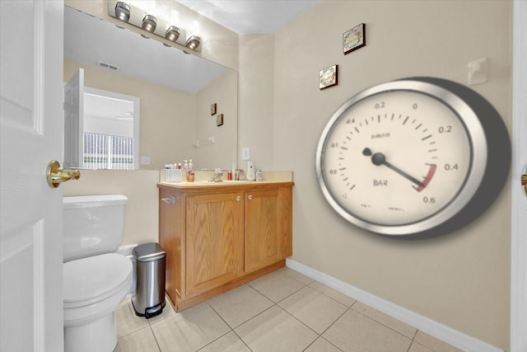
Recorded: 0.55
